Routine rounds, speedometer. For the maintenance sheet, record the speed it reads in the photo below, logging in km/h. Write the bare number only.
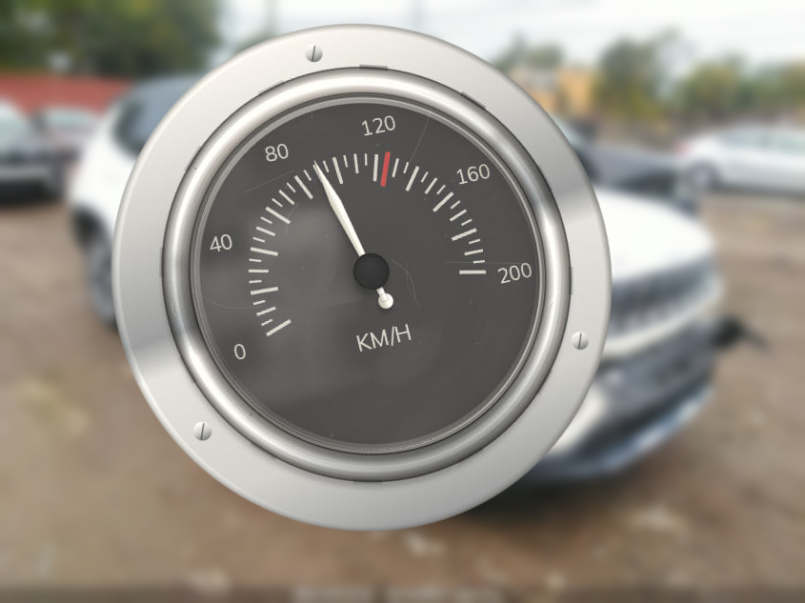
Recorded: 90
